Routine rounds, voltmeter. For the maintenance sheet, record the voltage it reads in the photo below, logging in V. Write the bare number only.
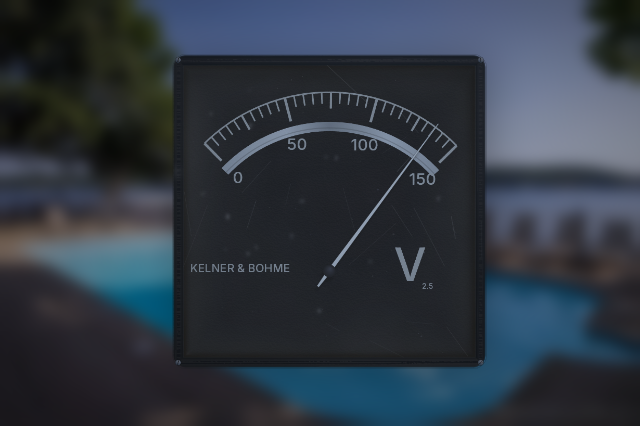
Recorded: 135
